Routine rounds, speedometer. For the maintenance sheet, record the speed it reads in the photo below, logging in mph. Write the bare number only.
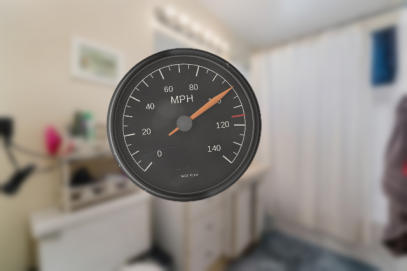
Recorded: 100
